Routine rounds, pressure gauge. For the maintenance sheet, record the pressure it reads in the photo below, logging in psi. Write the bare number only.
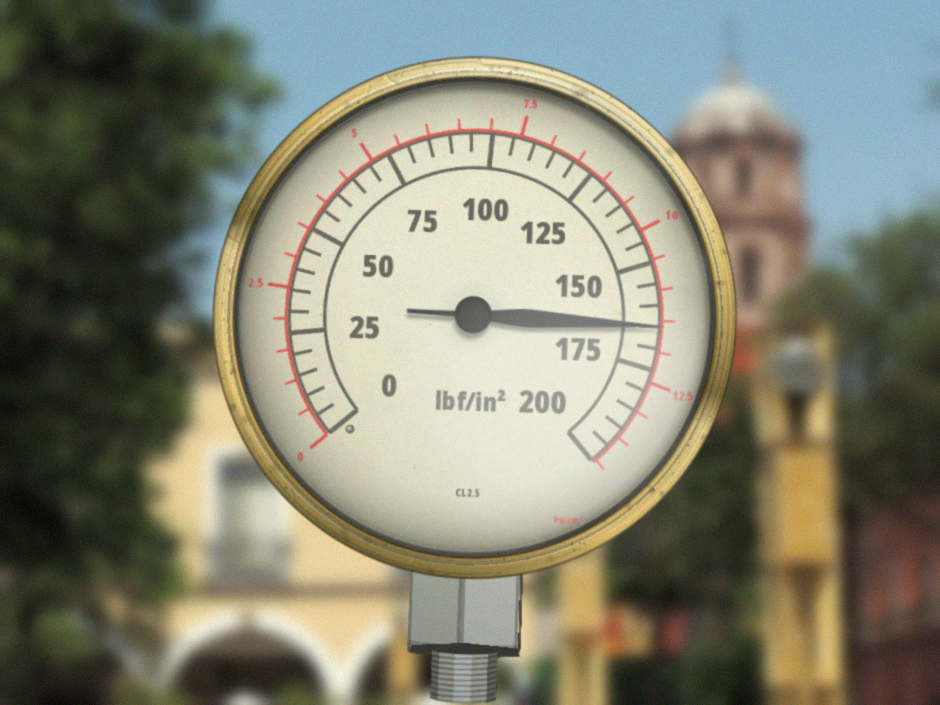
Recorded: 165
